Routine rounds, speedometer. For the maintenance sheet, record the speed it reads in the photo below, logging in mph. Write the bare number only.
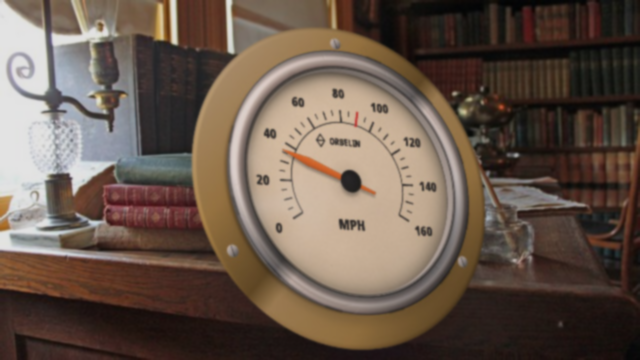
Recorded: 35
